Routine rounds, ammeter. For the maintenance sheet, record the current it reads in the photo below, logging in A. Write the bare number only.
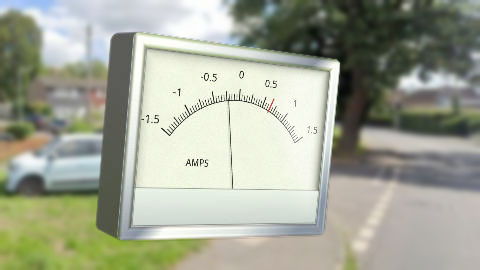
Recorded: -0.25
